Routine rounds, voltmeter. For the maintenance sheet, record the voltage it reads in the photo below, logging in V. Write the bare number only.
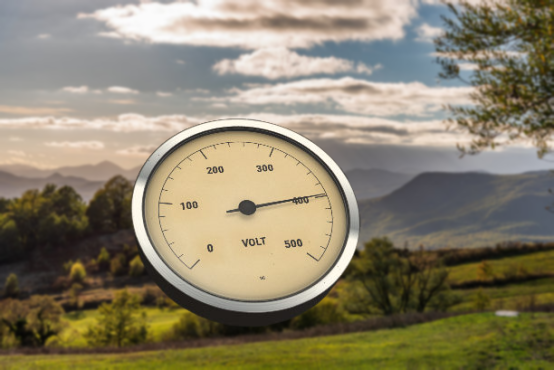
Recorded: 400
